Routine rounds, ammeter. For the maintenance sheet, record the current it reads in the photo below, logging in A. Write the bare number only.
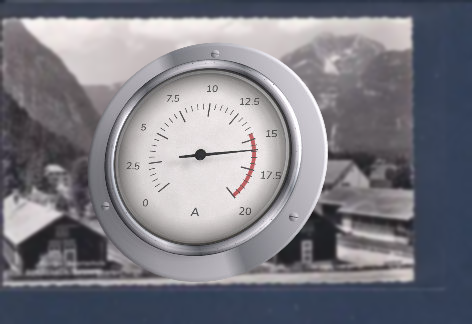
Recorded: 16
